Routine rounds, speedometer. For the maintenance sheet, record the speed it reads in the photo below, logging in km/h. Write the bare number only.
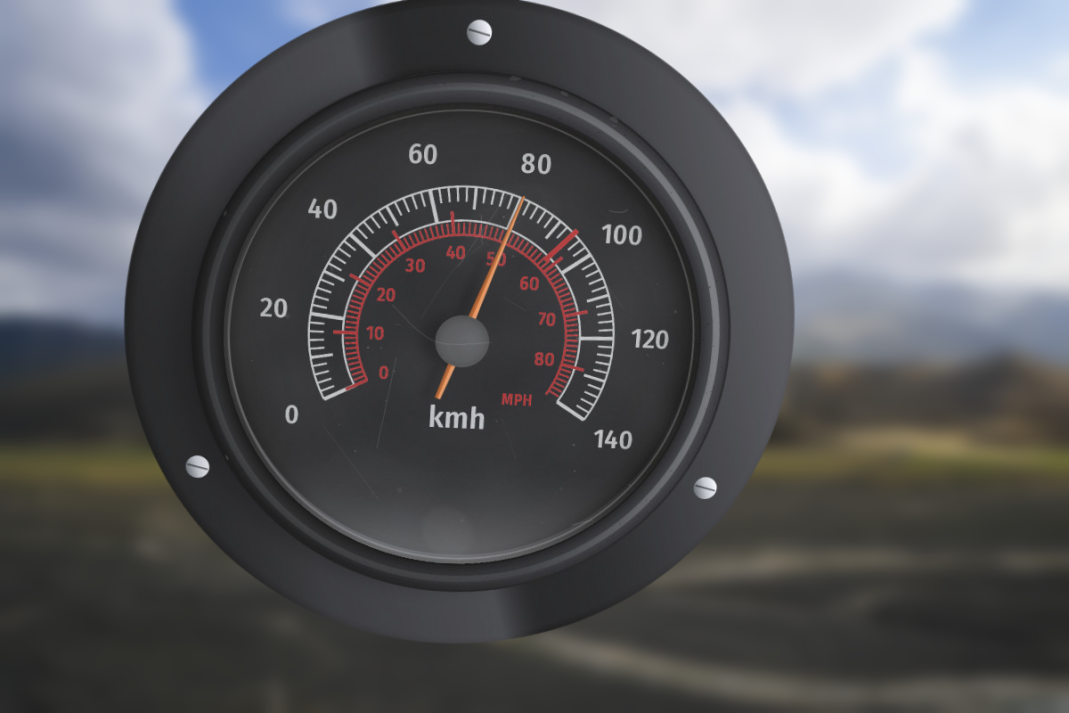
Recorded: 80
